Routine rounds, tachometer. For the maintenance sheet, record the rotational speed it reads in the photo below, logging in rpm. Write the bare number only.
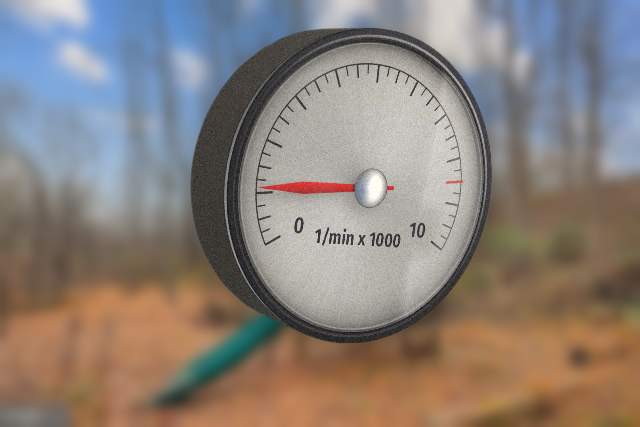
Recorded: 1125
